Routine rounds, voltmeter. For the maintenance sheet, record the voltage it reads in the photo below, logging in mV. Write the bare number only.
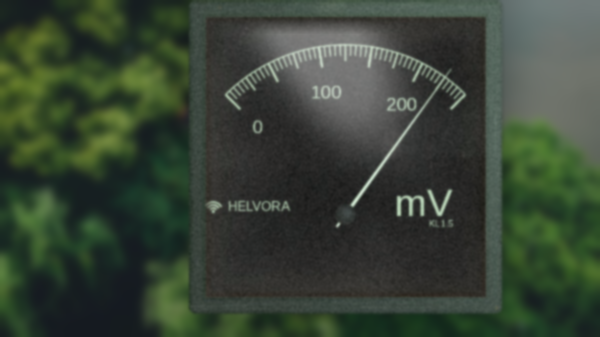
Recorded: 225
